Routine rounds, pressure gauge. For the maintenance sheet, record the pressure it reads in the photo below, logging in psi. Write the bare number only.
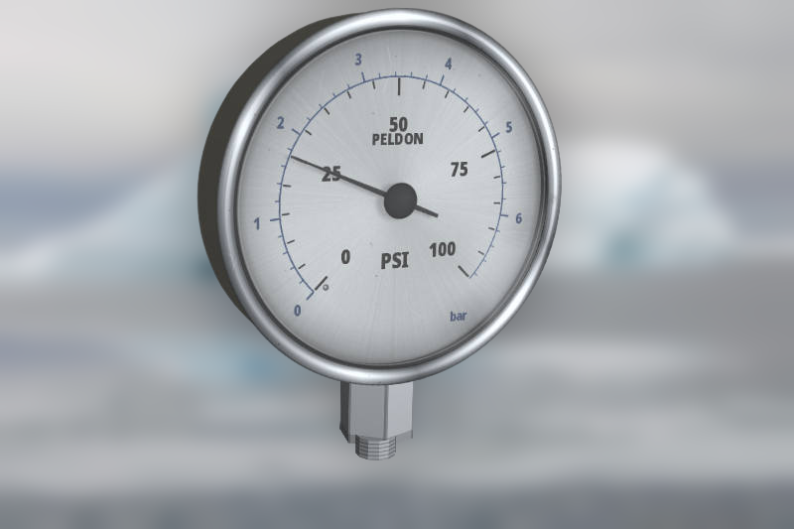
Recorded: 25
